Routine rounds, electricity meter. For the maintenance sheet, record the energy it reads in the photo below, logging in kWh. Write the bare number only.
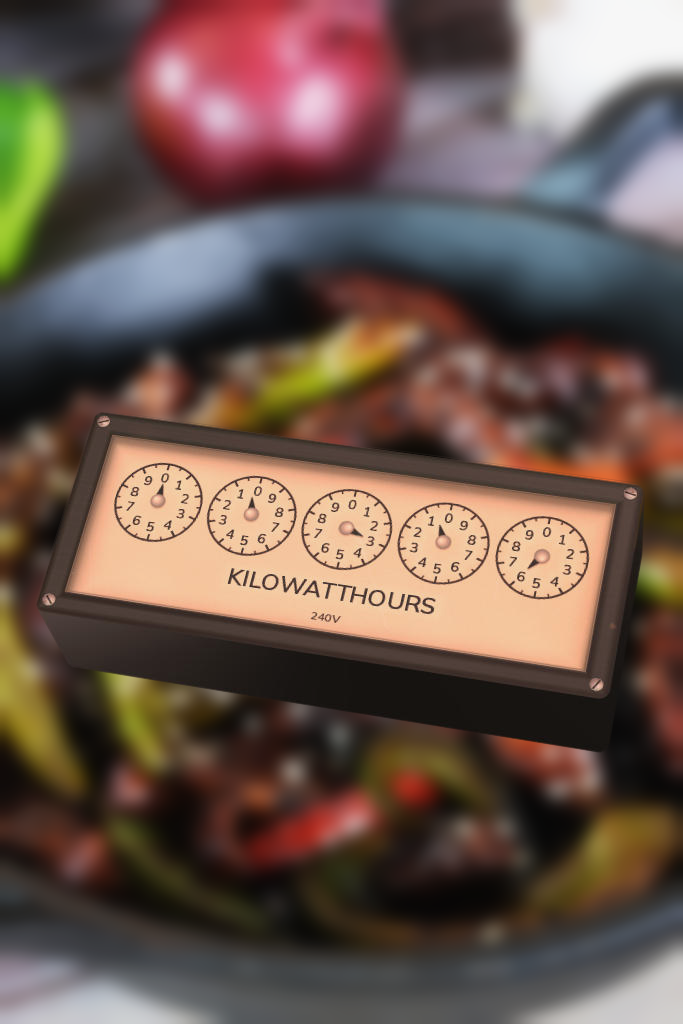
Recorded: 306
